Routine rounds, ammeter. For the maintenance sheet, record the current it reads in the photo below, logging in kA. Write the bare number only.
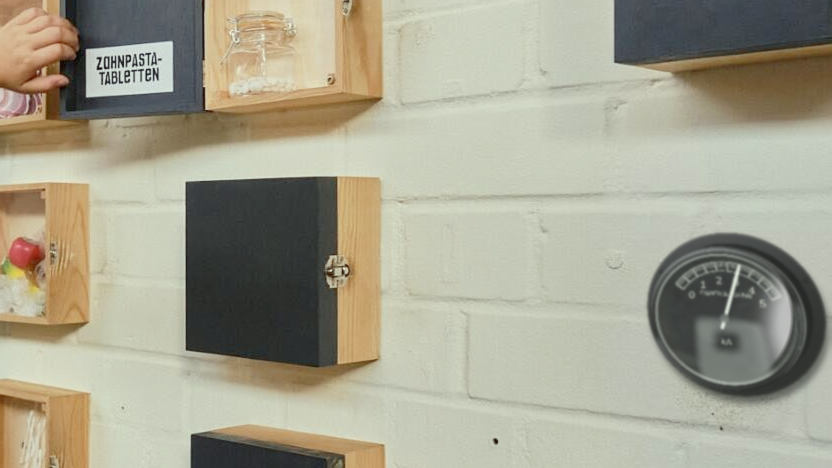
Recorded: 3
